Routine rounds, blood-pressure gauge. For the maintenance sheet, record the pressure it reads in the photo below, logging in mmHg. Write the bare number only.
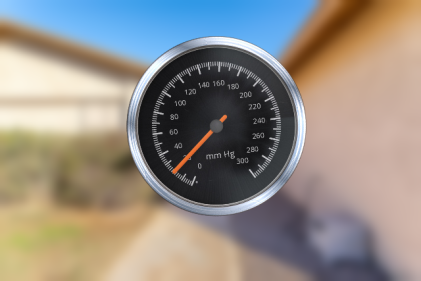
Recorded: 20
